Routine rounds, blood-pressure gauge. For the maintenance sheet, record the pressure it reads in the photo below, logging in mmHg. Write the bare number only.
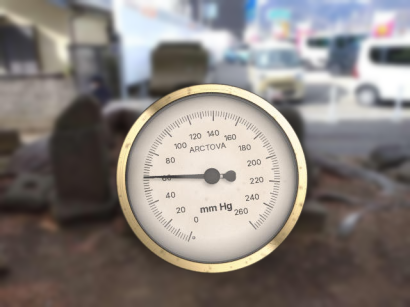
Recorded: 60
